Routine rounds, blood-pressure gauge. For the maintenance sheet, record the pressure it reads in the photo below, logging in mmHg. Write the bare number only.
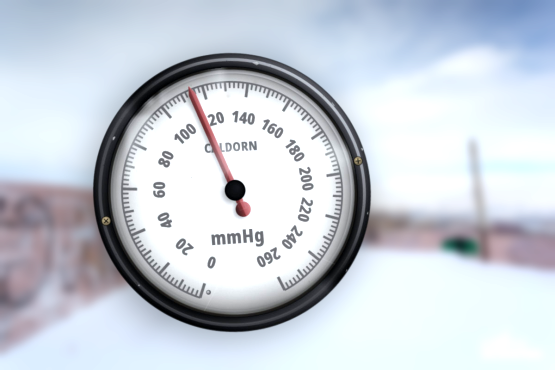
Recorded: 114
